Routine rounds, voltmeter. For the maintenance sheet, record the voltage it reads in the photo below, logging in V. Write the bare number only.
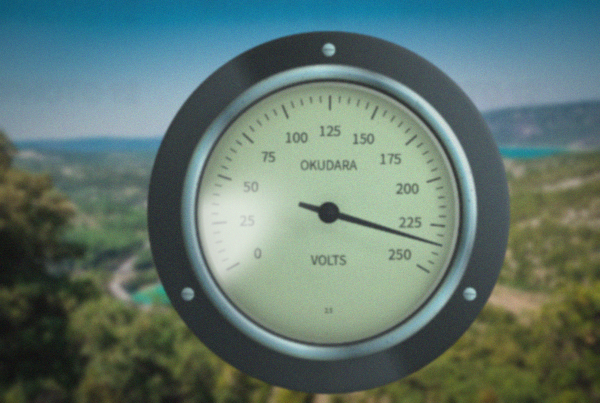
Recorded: 235
